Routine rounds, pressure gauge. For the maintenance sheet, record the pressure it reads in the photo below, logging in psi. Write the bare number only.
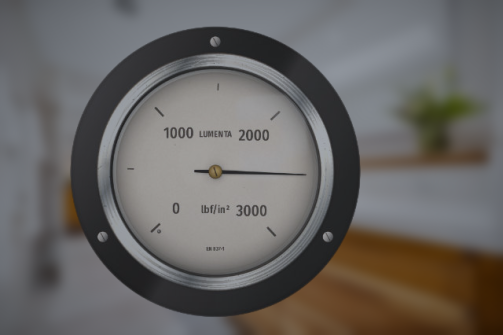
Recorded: 2500
